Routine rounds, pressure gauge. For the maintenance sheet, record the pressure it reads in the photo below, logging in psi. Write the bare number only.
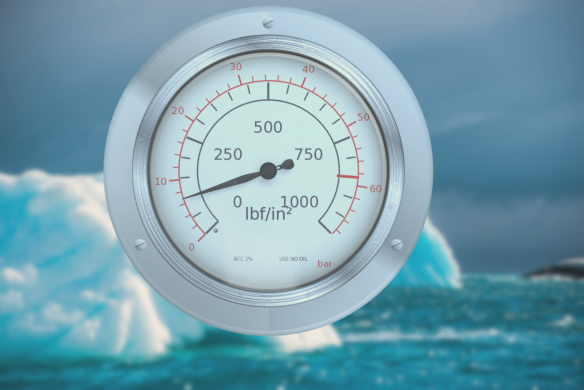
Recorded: 100
